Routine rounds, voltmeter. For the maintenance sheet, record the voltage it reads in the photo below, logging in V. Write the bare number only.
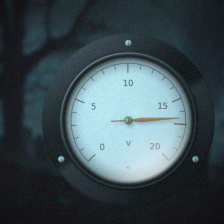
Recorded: 16.5
